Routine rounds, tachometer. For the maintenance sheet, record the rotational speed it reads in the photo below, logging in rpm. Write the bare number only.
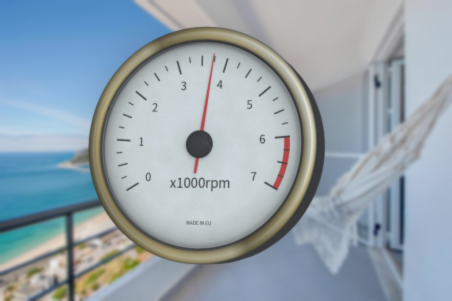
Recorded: 3750
